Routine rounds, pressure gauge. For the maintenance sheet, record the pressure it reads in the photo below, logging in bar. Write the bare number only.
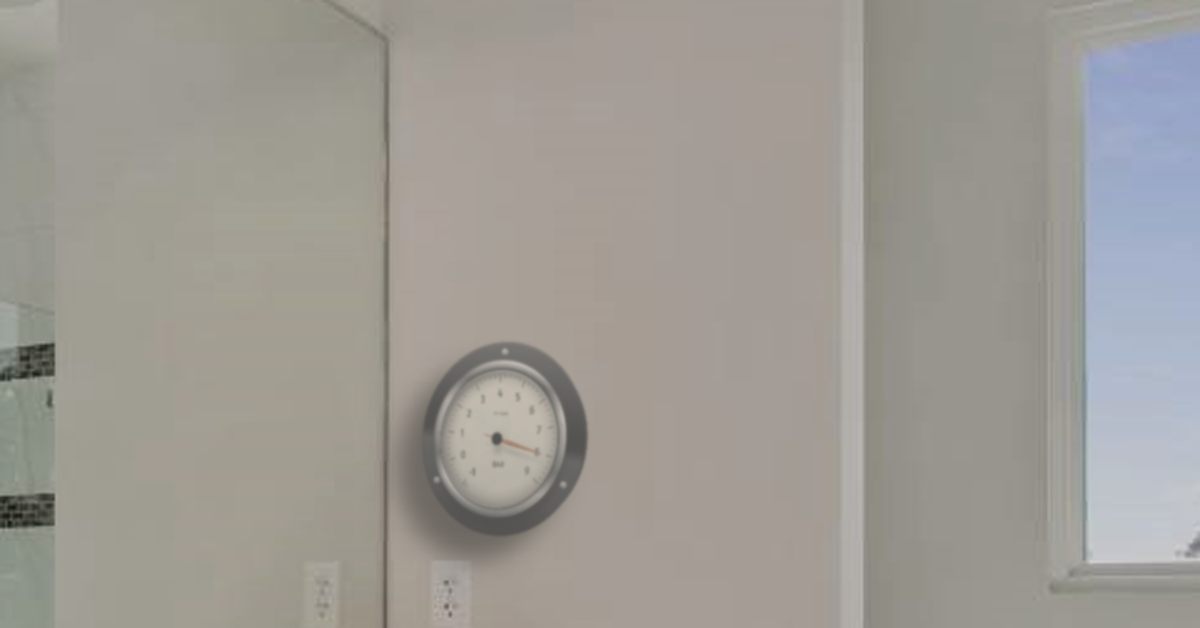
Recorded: 8
